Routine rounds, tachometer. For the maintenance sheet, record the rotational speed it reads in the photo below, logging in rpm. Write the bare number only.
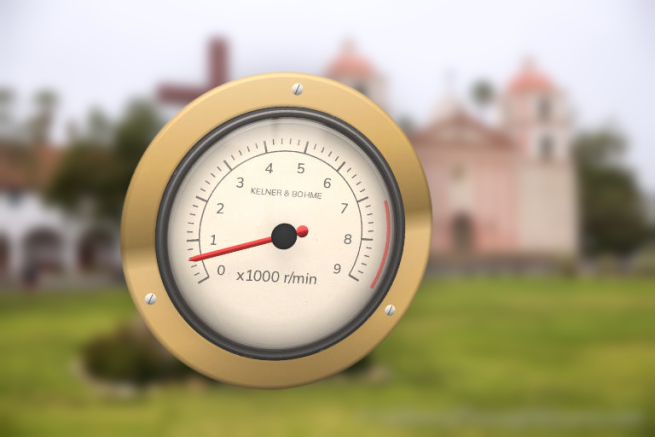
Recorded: 600
